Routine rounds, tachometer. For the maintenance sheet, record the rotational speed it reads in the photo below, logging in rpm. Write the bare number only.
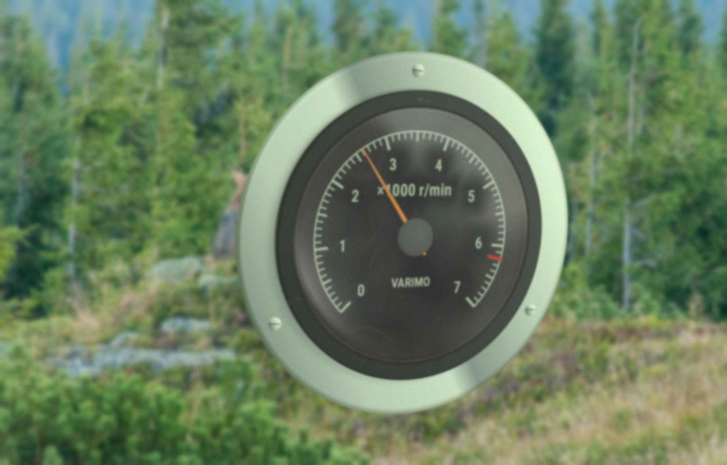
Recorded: 2600
